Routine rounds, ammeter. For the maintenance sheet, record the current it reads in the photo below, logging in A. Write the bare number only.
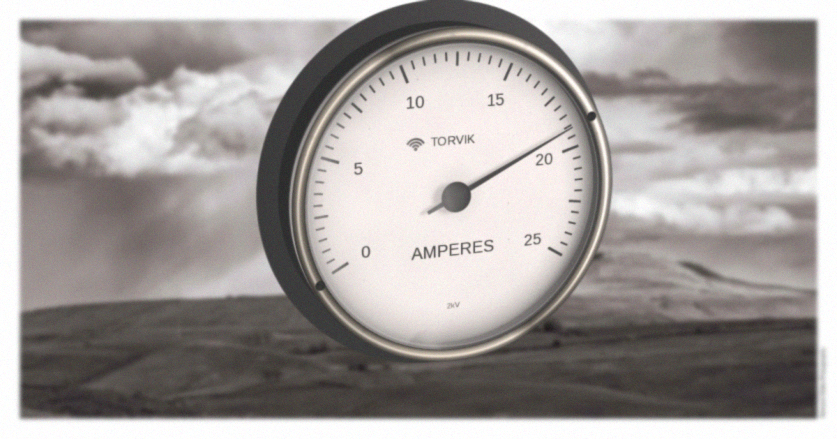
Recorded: 19
